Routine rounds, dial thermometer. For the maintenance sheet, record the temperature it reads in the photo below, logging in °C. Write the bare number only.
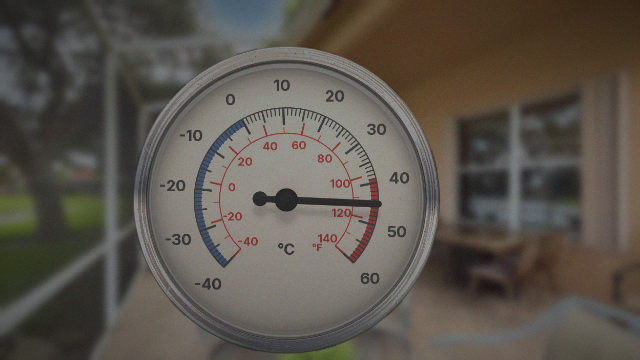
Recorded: 45
